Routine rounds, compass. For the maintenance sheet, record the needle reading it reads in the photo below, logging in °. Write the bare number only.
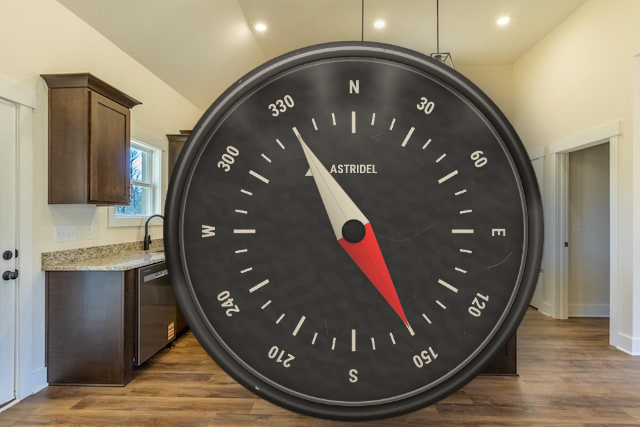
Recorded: 150
